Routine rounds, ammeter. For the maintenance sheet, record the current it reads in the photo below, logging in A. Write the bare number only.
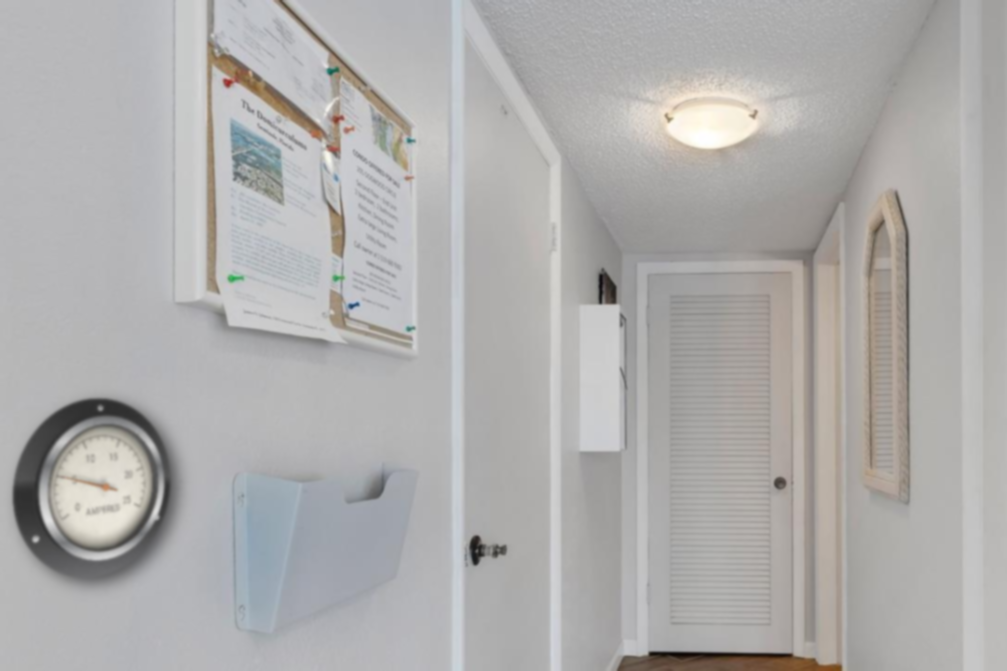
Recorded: 5
